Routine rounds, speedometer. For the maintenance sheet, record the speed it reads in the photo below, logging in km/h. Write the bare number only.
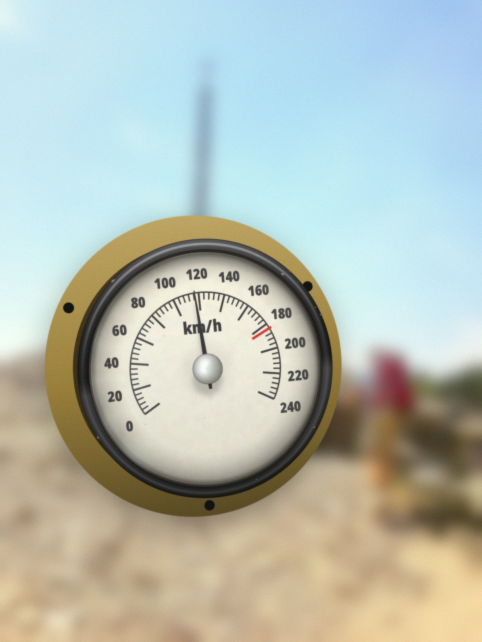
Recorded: 116
